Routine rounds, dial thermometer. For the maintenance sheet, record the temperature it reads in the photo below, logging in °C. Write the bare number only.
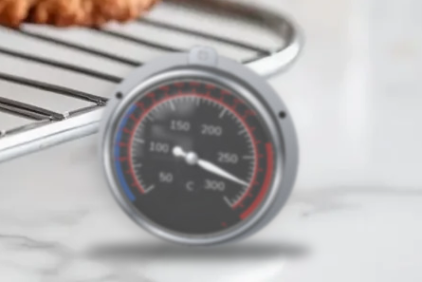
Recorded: 275
